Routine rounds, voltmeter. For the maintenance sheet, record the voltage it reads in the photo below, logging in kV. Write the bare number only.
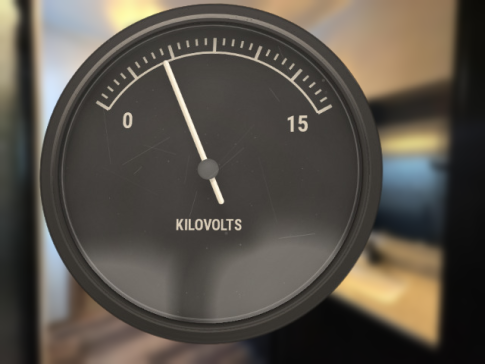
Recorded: 4.5
